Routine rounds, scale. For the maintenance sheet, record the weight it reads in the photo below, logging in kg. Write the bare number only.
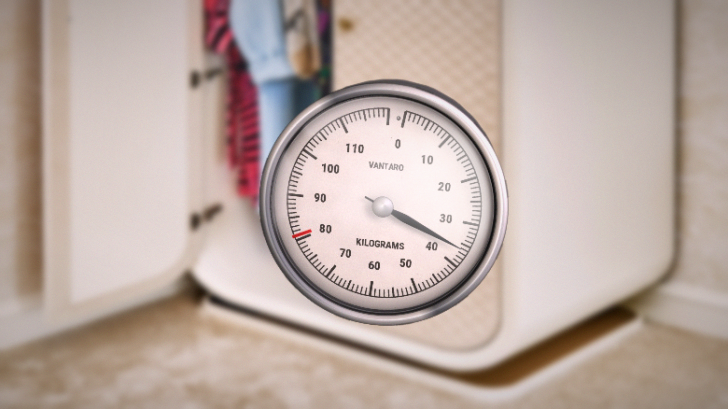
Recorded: 36
